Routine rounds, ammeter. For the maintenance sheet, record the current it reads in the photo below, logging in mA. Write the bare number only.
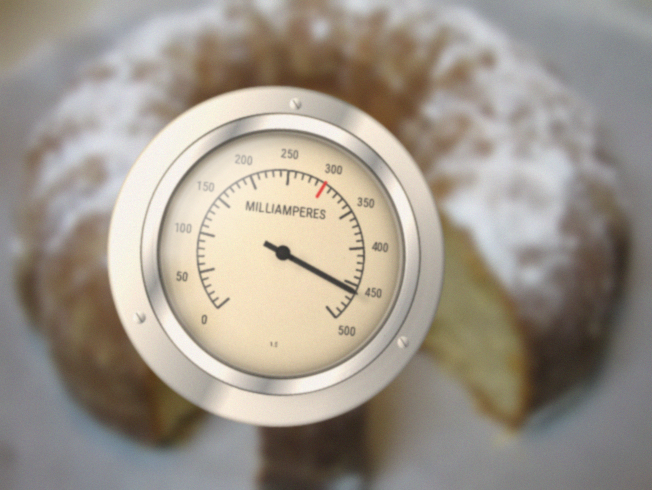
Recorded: 460
